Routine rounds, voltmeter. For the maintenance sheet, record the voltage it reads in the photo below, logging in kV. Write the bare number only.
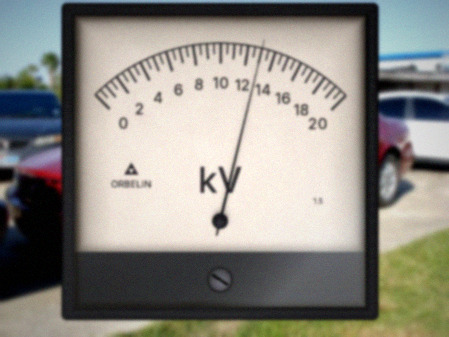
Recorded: 13
